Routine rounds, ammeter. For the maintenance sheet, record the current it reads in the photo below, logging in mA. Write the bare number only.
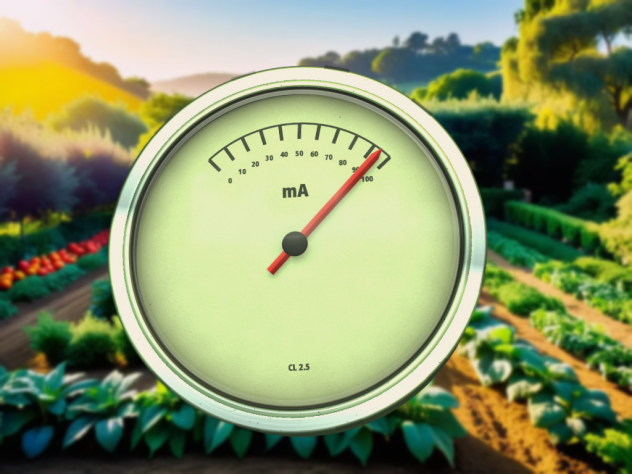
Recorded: 95
